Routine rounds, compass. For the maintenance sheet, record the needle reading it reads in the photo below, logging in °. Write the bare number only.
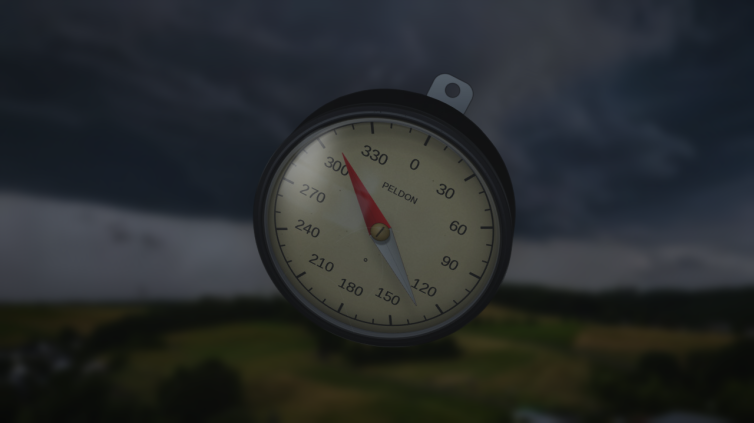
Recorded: 310
